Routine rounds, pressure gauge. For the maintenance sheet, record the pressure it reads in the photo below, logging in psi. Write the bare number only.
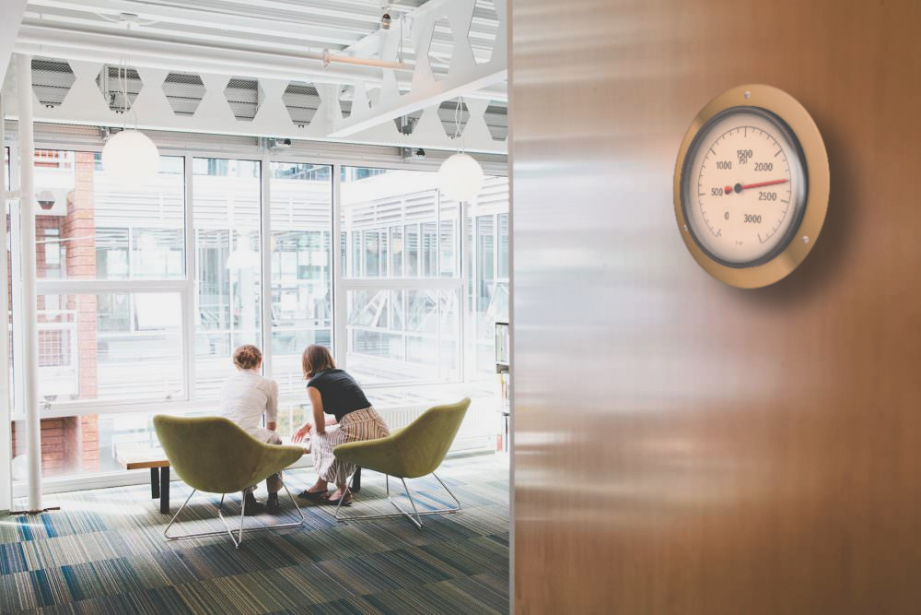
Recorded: 2300
